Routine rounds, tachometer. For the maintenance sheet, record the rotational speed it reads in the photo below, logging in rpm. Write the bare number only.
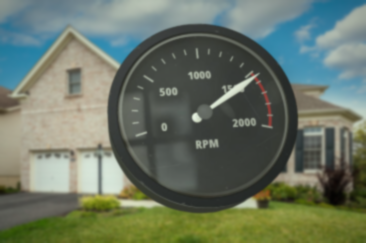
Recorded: 1550
